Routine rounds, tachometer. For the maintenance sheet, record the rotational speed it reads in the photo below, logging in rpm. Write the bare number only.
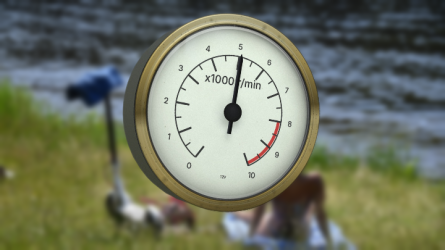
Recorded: 5000
